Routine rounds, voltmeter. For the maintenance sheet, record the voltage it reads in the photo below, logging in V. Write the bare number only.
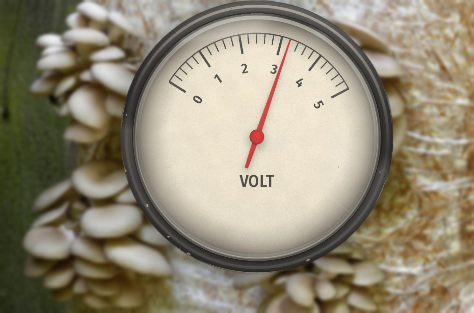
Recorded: 3.2
